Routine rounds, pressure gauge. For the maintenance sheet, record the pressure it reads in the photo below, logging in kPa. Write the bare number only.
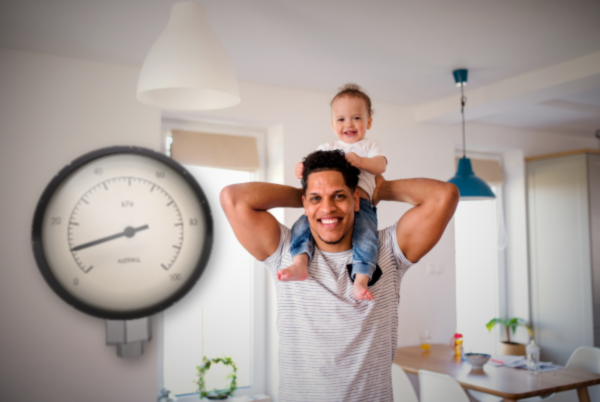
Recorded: 10
